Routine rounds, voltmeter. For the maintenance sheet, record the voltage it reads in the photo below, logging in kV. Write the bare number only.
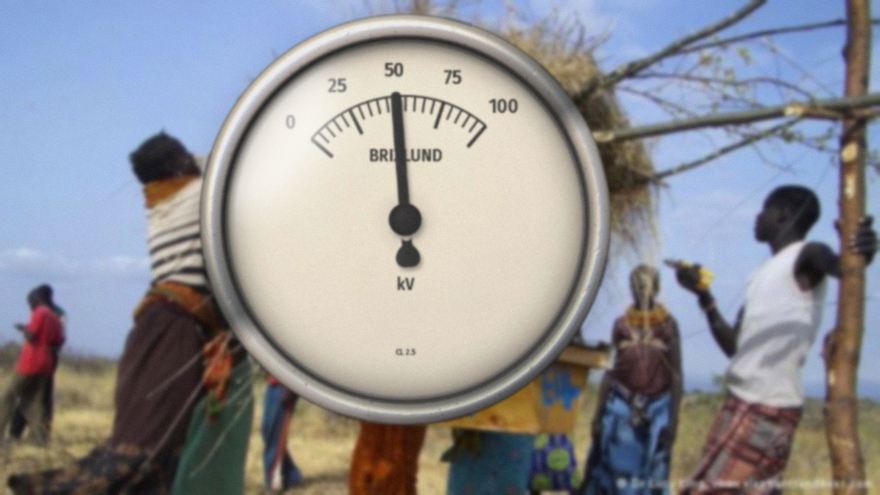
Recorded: 50
